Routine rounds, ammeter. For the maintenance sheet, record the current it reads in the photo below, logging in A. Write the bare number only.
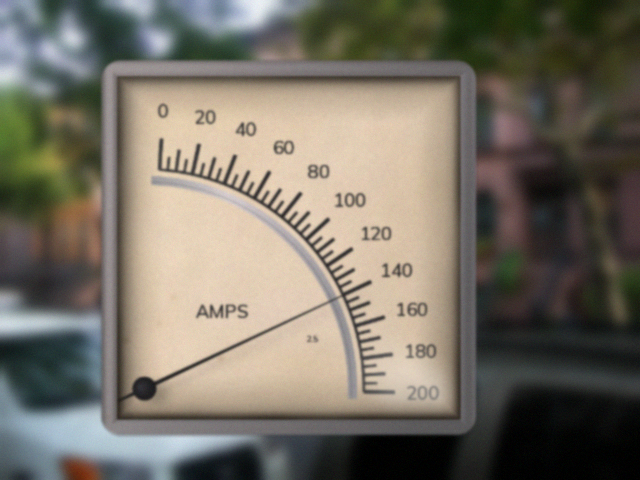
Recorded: 140
